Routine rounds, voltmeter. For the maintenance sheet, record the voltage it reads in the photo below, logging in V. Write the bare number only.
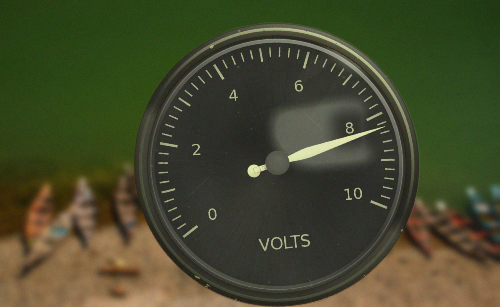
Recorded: 8.3
